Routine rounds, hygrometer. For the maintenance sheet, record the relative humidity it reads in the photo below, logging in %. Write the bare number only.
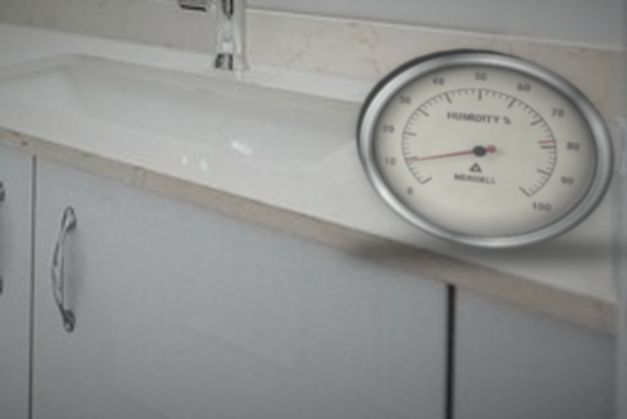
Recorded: 10
